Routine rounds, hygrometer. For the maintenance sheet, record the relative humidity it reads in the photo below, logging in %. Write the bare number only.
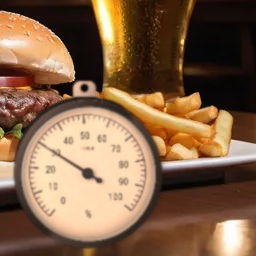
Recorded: 30
